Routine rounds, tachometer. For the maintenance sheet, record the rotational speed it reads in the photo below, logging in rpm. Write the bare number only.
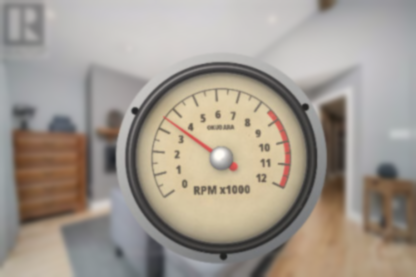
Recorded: 3500
